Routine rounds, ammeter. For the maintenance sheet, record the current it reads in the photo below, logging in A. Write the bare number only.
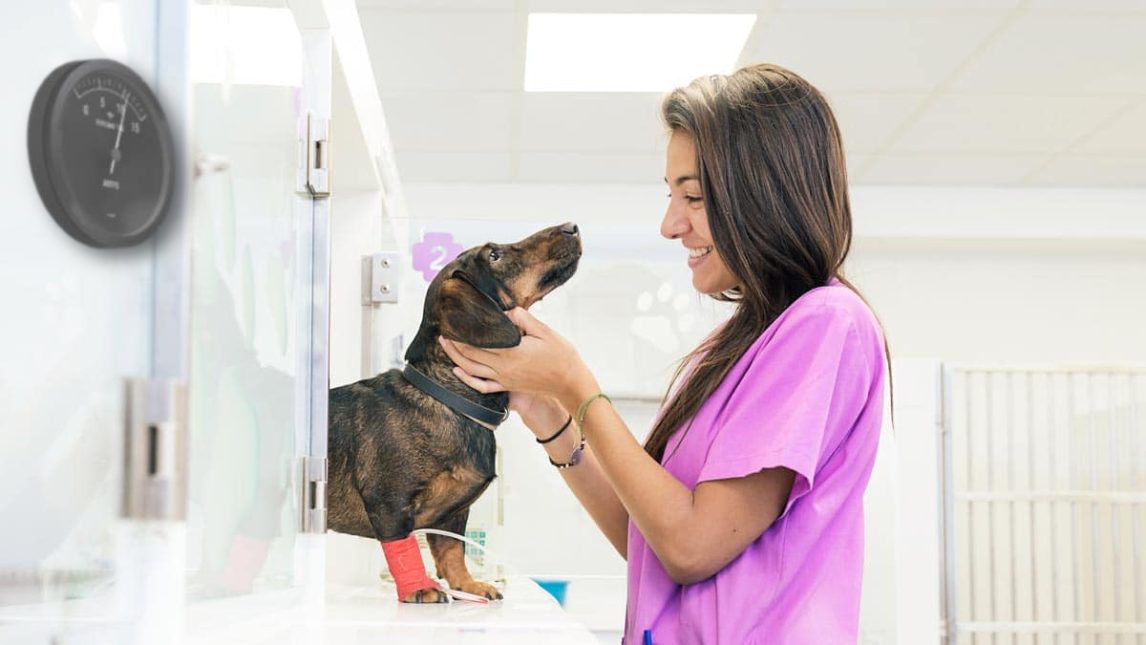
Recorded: 10
